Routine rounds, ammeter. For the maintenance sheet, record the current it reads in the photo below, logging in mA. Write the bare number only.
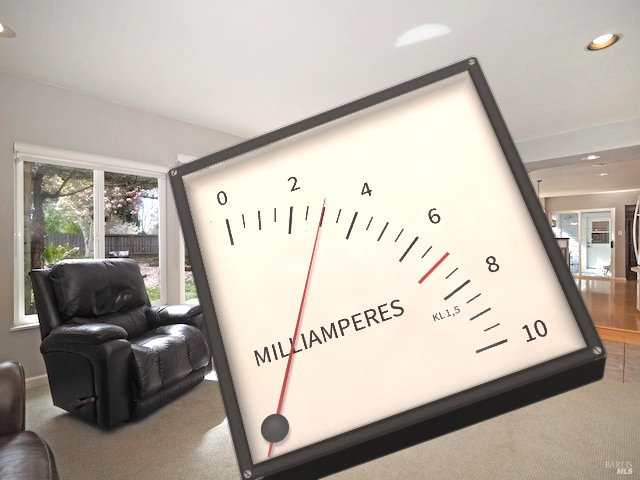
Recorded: 3
